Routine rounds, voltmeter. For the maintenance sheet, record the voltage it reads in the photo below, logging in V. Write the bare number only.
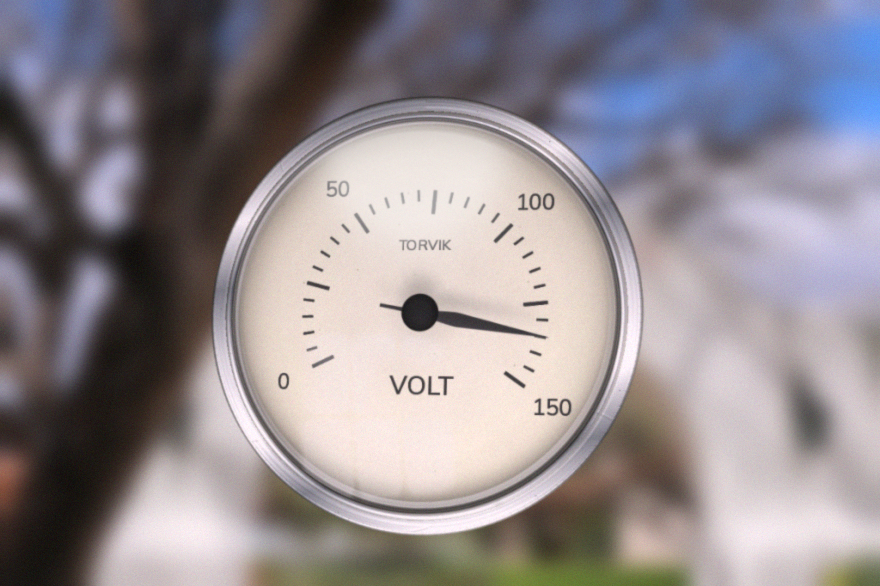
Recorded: 135
